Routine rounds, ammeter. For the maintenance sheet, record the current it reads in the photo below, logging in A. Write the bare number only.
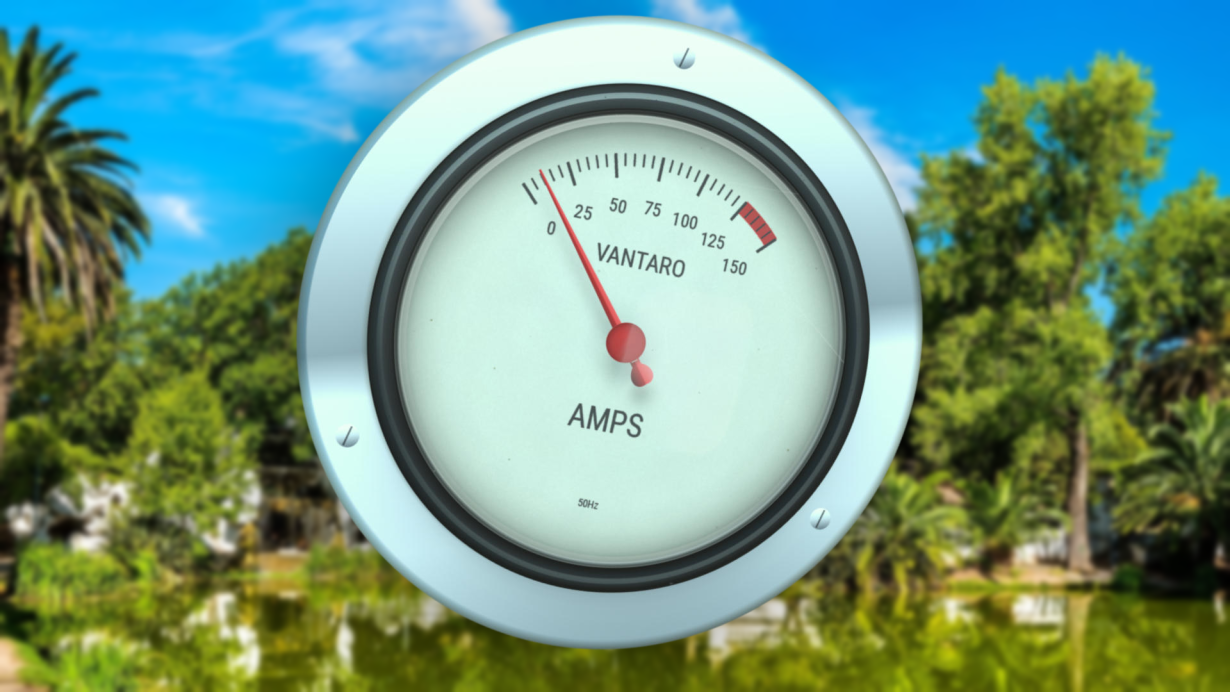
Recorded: 10
